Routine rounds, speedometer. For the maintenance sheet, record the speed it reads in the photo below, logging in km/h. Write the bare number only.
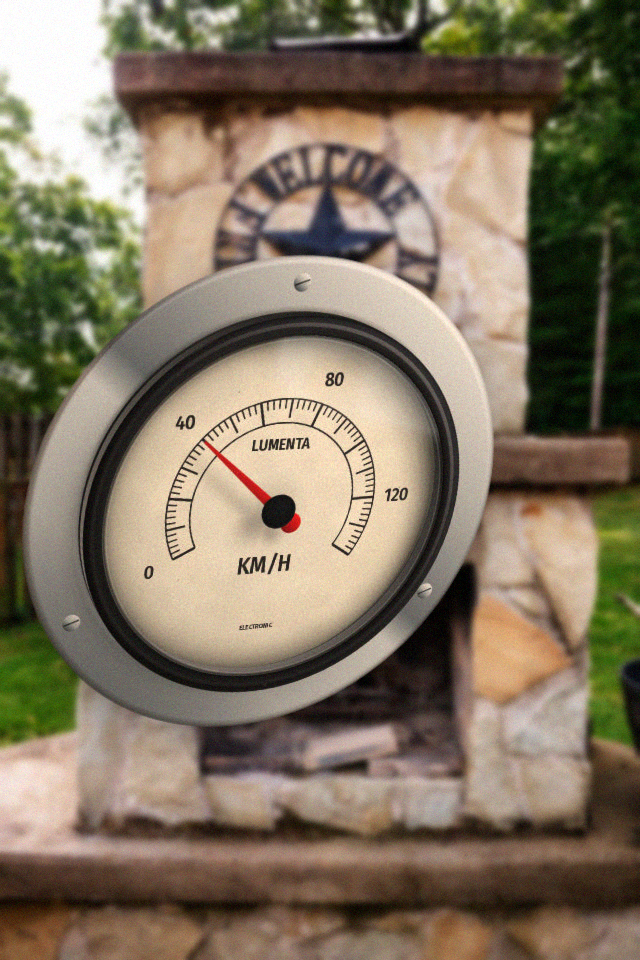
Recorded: 40
